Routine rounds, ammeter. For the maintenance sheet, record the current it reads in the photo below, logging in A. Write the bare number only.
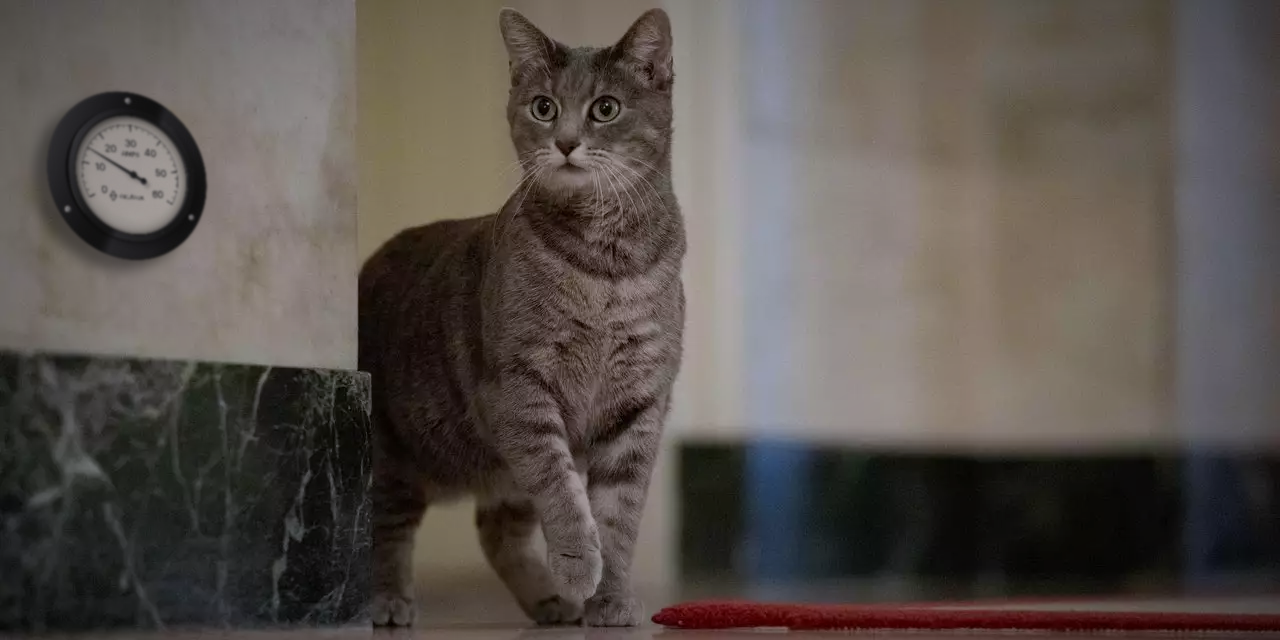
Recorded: 14
